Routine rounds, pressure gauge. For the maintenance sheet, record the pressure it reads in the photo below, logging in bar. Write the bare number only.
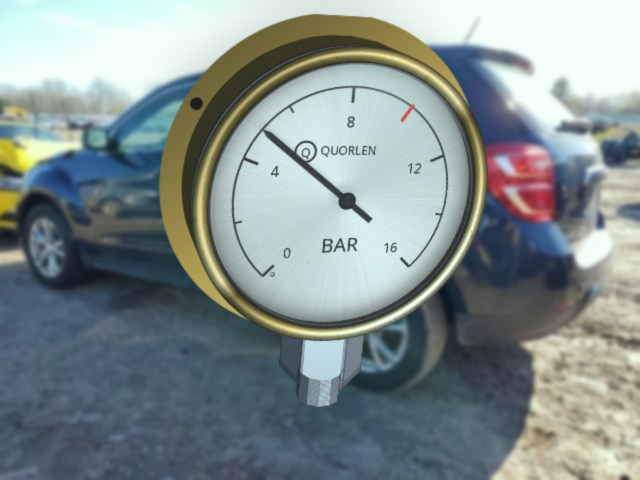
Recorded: 5
